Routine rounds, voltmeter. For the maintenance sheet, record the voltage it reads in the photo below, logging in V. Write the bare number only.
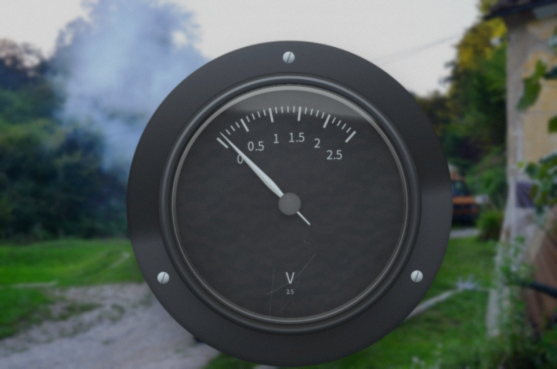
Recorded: 0.1
